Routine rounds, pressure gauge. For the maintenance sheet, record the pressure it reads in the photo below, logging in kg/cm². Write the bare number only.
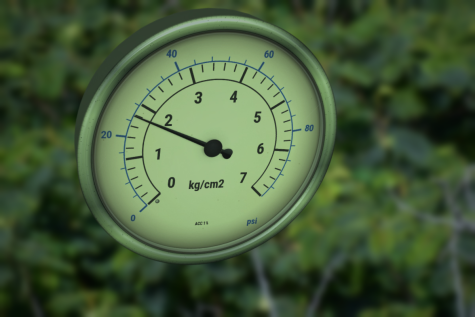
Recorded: 1.8
